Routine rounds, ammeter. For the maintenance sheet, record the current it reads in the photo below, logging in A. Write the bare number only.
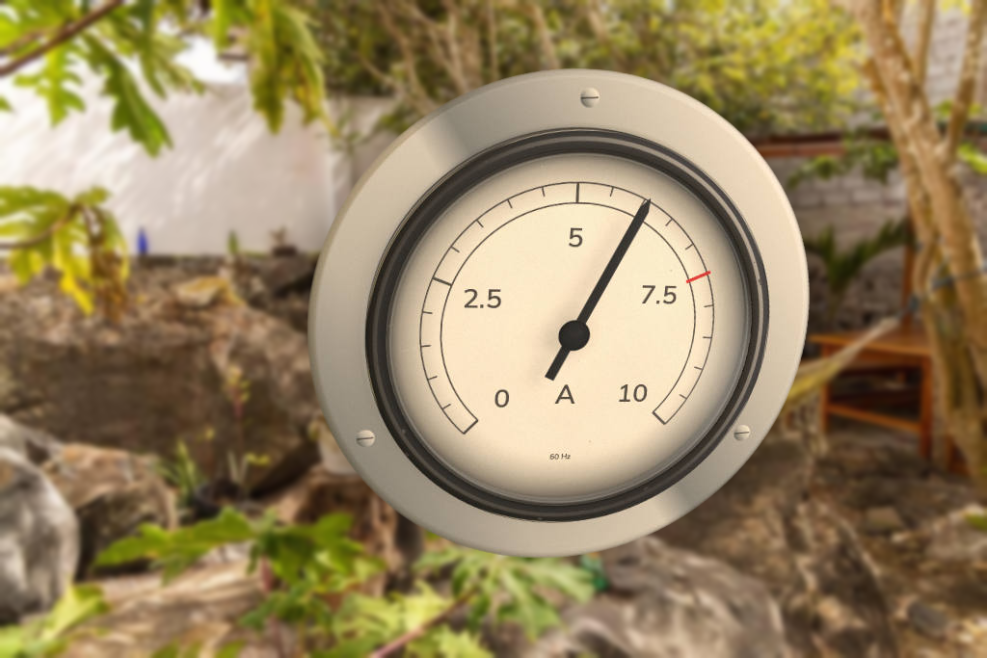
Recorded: 6
